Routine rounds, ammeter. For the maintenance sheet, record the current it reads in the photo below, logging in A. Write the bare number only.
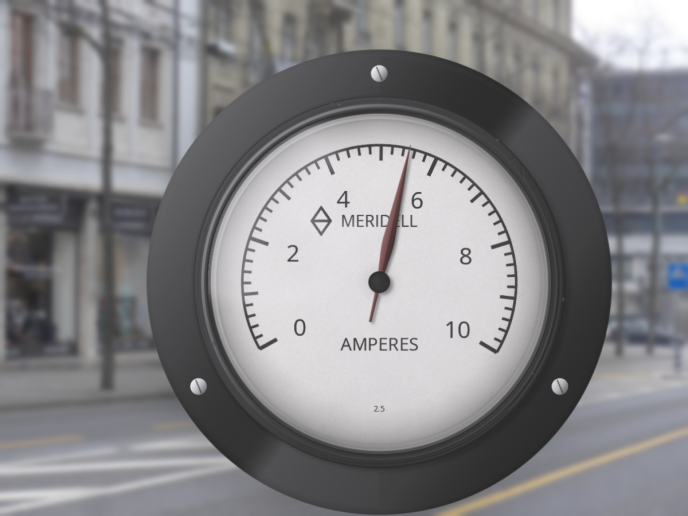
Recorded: 5.5
